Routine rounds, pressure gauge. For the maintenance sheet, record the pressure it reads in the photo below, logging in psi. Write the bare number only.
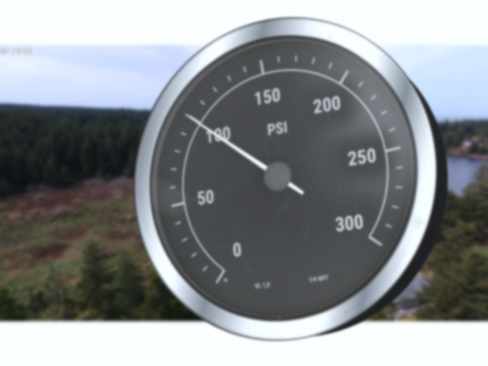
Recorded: 100
